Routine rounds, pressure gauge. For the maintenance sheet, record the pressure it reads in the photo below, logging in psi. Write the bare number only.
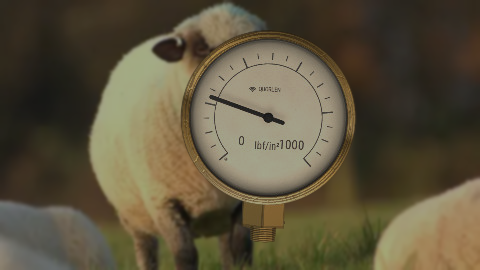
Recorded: 225
